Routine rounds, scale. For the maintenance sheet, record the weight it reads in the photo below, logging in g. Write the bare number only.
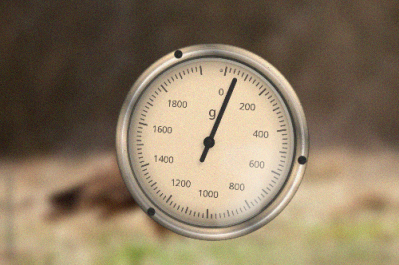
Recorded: 60
